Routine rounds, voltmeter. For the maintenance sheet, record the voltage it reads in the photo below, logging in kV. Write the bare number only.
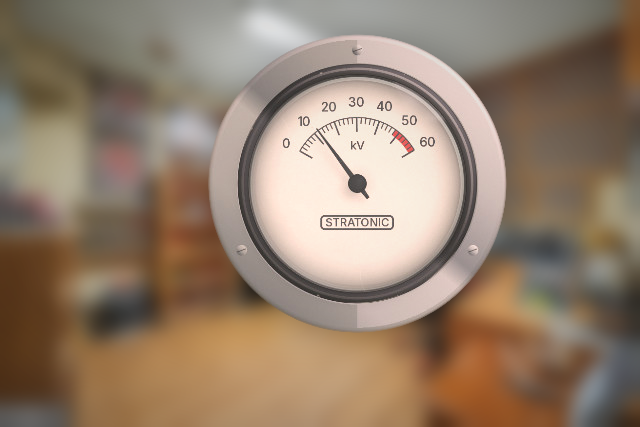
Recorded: 12
